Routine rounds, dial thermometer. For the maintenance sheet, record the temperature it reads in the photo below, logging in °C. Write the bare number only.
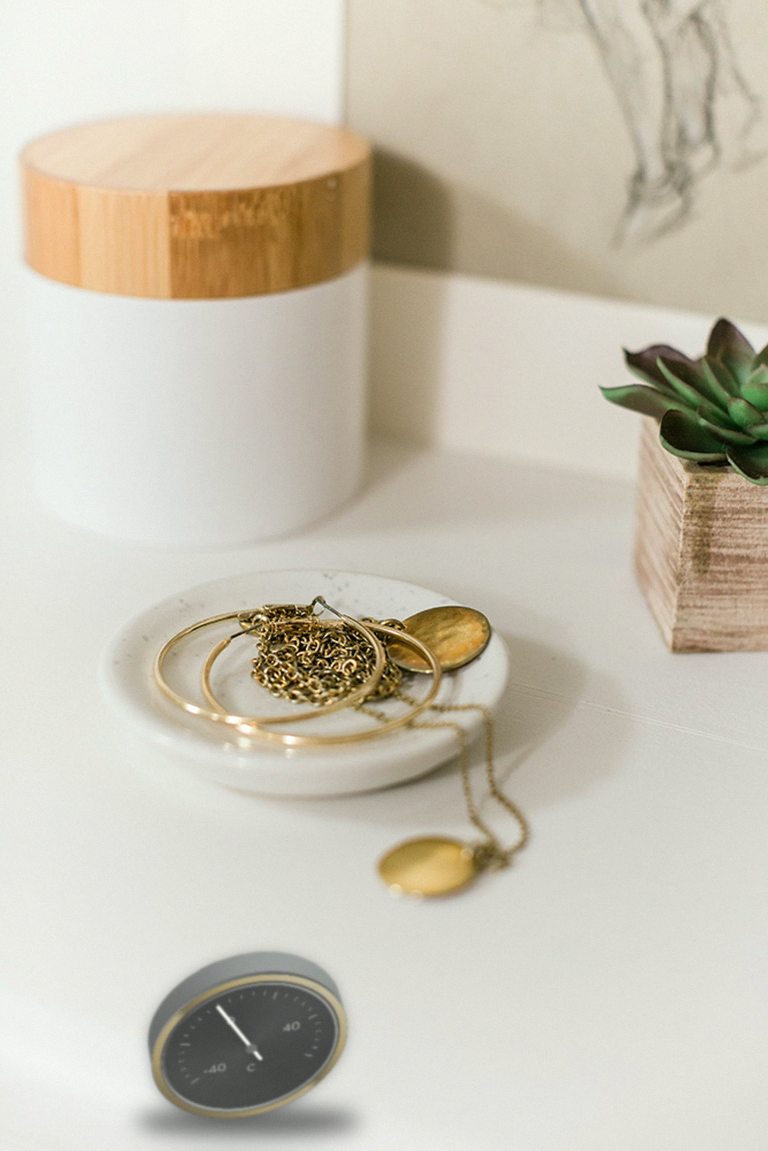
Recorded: 0
